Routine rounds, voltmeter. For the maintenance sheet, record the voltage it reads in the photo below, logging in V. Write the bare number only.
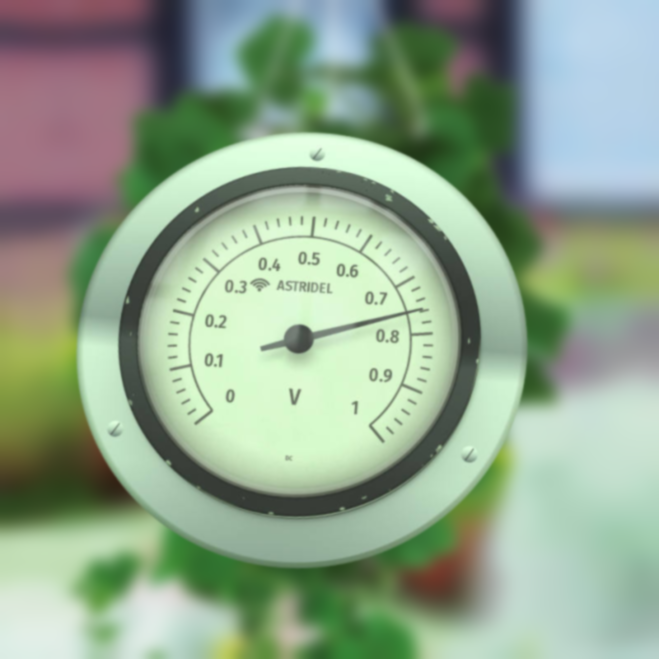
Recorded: 0.76
